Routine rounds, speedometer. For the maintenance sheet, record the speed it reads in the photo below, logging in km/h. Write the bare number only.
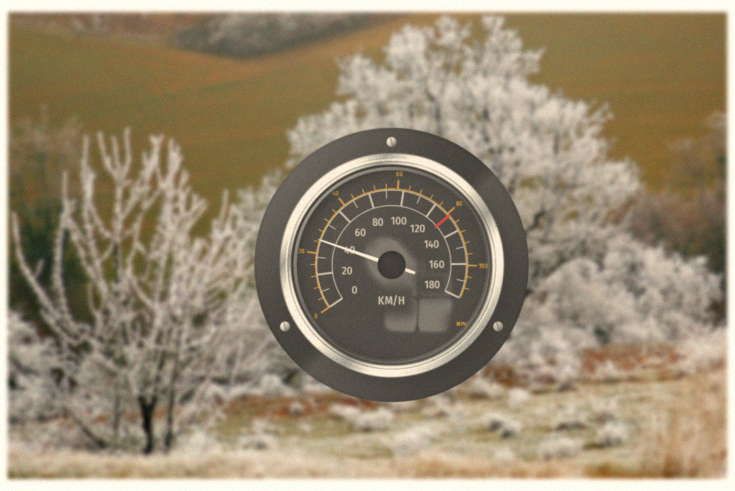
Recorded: 40
